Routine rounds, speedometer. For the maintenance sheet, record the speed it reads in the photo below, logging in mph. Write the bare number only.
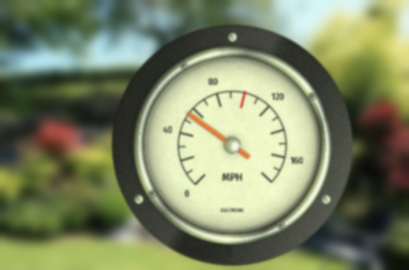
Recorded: 55
